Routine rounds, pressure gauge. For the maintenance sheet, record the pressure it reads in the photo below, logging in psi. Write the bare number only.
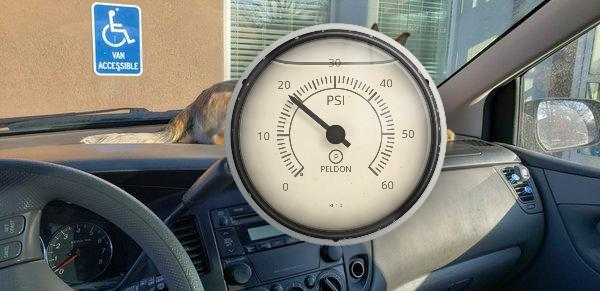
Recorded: 19
